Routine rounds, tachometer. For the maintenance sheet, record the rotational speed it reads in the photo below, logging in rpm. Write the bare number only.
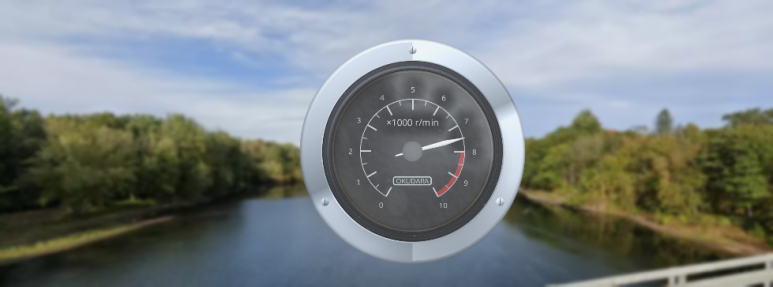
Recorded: 7500
